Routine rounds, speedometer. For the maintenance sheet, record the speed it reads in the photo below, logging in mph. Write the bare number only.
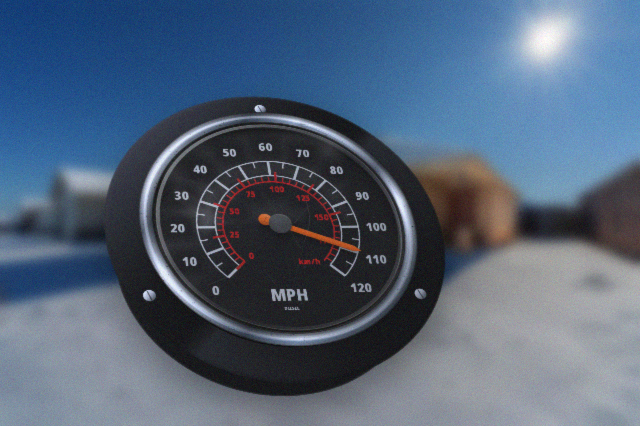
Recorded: 110
